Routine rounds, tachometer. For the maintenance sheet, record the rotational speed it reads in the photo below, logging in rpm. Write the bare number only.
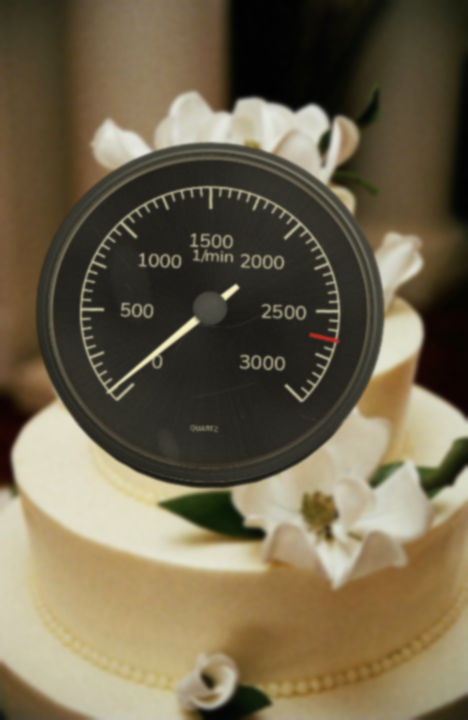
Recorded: 50
